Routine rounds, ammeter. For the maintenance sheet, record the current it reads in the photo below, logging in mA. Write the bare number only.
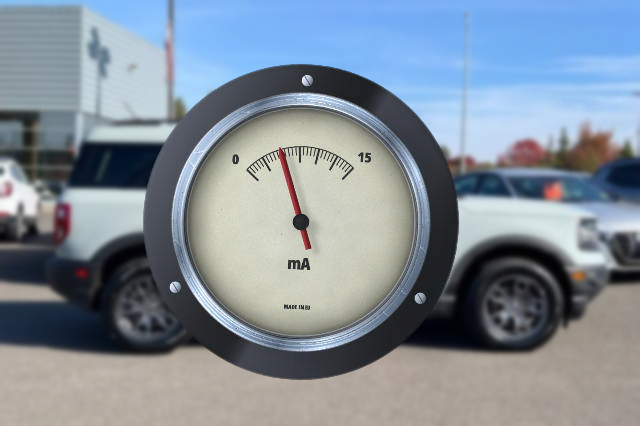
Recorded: 5
